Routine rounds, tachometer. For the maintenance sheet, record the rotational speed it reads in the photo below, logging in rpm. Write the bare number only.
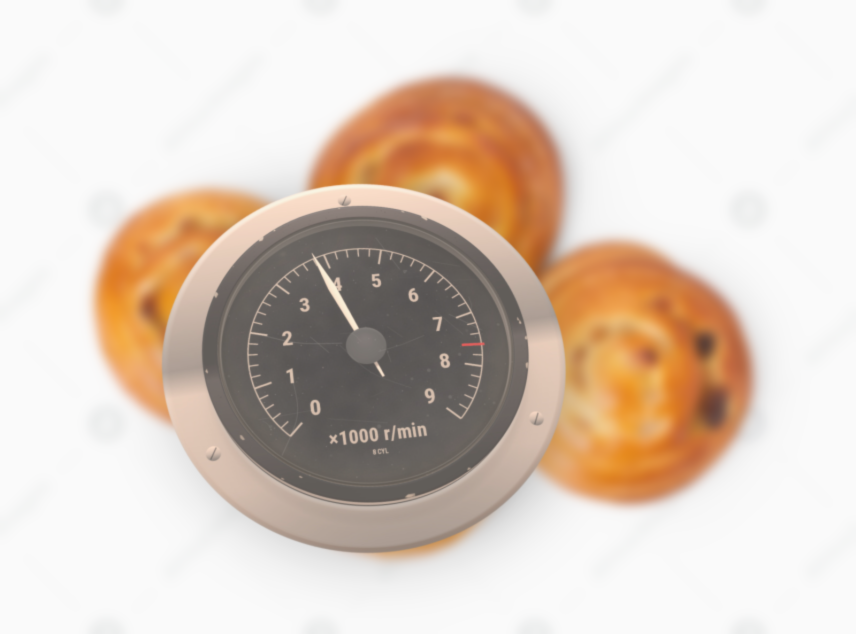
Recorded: 3800
